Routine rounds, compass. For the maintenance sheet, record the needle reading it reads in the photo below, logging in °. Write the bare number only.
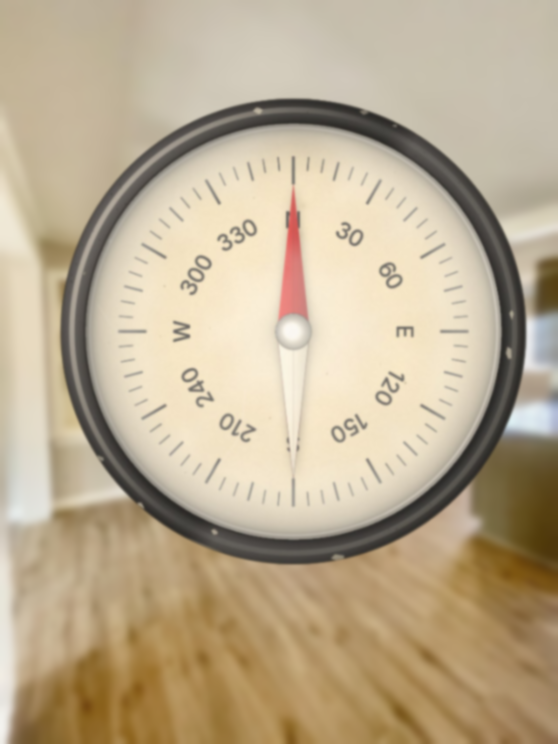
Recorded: 0
